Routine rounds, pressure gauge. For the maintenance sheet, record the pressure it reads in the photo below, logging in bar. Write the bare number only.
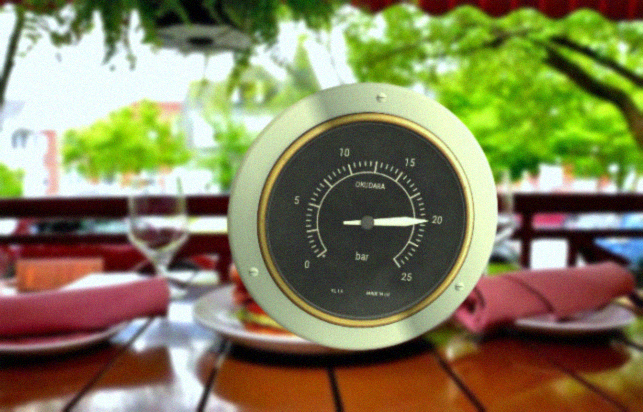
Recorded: 20
